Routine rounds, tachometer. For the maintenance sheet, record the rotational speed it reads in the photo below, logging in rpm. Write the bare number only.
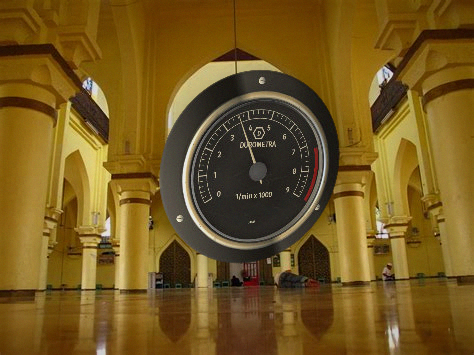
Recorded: 3600
